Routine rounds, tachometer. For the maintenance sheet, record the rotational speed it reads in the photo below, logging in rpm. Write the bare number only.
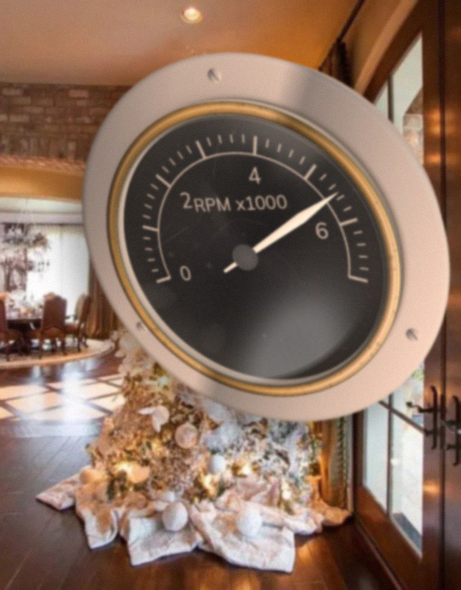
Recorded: 5500
